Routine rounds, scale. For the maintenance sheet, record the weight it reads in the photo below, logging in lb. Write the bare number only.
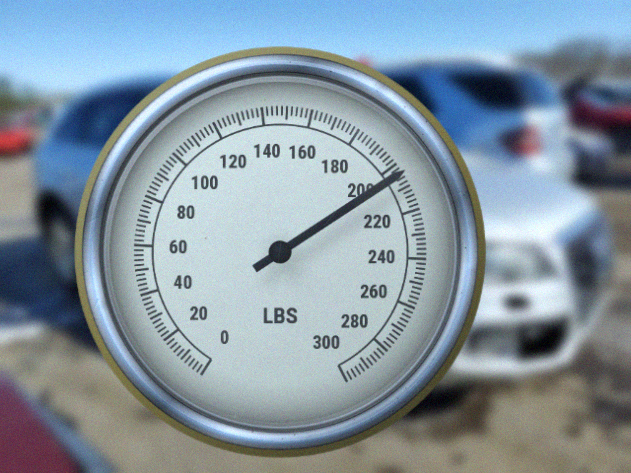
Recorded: 204
